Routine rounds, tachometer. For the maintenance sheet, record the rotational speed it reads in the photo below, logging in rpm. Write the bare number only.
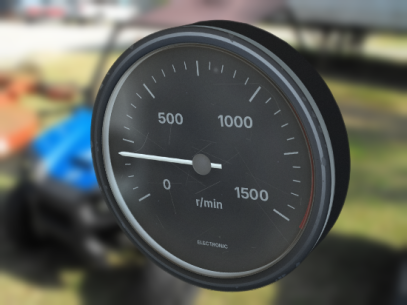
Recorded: 200
